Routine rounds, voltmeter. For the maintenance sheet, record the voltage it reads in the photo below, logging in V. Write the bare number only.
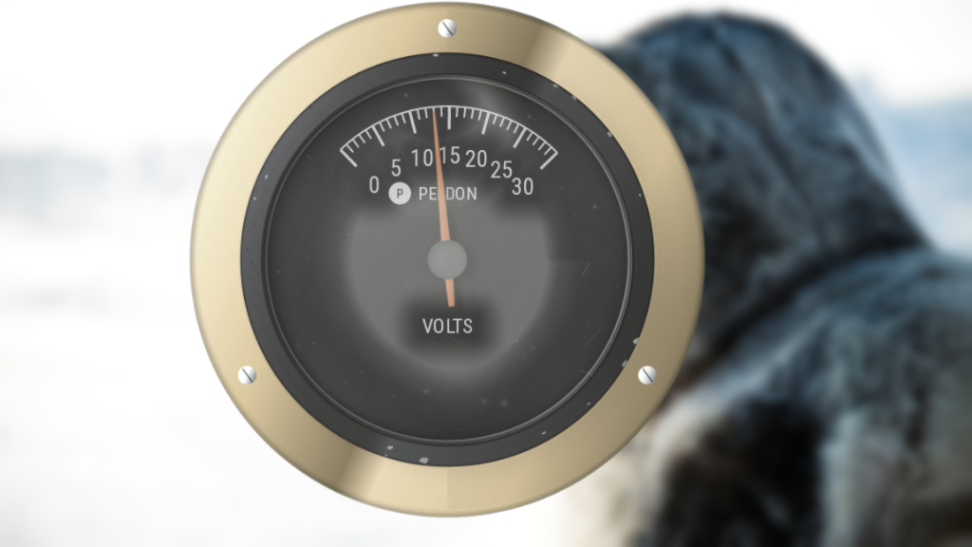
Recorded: 13
